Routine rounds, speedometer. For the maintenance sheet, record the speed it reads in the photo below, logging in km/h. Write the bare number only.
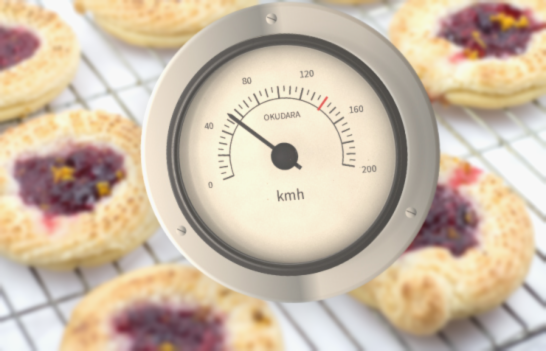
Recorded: 55
